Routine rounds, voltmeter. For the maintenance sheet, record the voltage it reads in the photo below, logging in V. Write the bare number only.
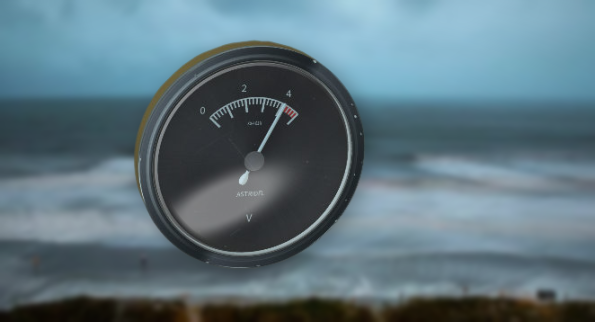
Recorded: 4
